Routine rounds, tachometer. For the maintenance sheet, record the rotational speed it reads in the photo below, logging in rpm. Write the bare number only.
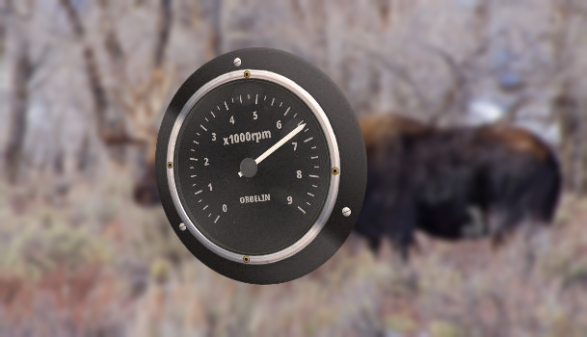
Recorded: 6625
